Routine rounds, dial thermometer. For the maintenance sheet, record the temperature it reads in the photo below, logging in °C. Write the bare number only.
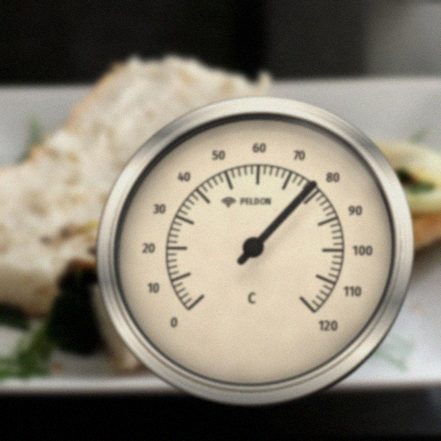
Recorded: 78
